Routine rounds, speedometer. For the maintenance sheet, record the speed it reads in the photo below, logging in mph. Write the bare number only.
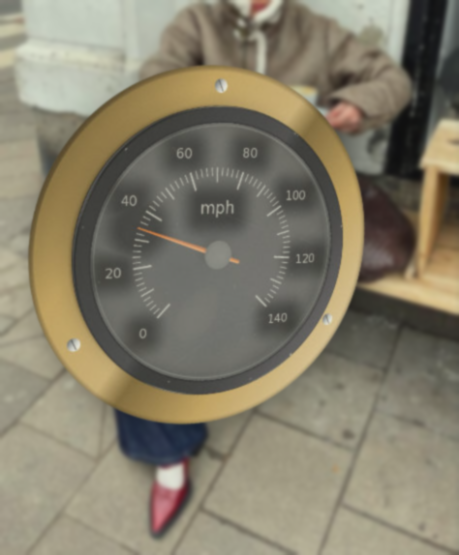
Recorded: 34
